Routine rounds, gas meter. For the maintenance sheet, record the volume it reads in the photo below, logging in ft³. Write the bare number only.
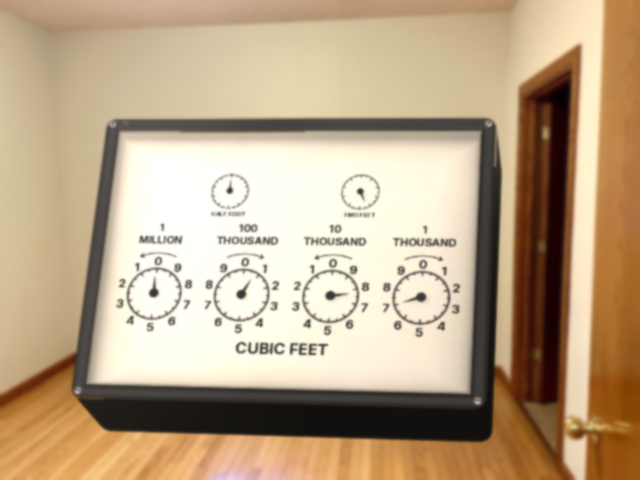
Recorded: 7700
